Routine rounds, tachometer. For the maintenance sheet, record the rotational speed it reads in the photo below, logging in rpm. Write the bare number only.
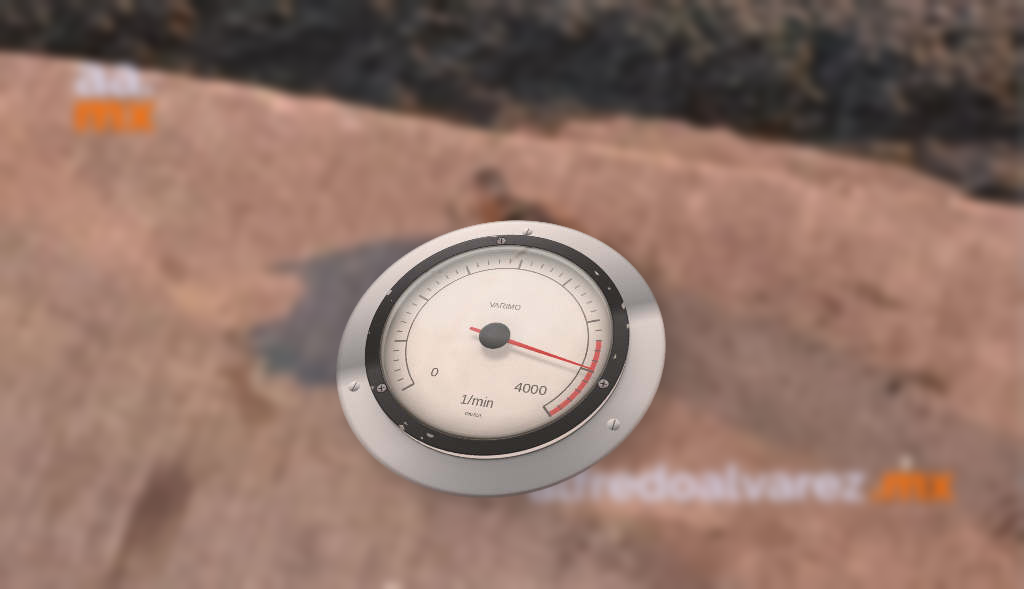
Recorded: 3500
